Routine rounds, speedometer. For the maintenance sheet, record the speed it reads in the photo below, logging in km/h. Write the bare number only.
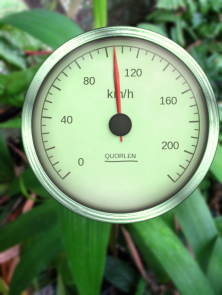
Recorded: 105
